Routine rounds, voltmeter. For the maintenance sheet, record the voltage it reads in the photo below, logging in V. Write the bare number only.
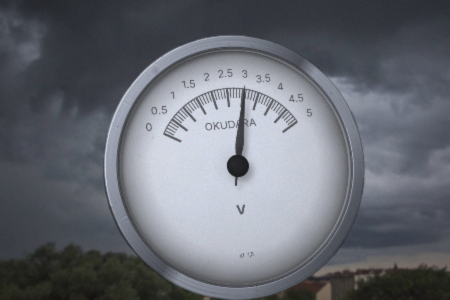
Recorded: 3
